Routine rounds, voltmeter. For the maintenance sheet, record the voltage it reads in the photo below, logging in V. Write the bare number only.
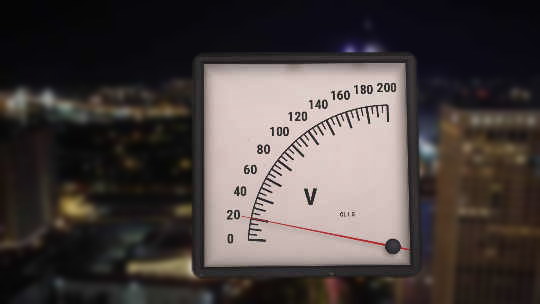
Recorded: 20
